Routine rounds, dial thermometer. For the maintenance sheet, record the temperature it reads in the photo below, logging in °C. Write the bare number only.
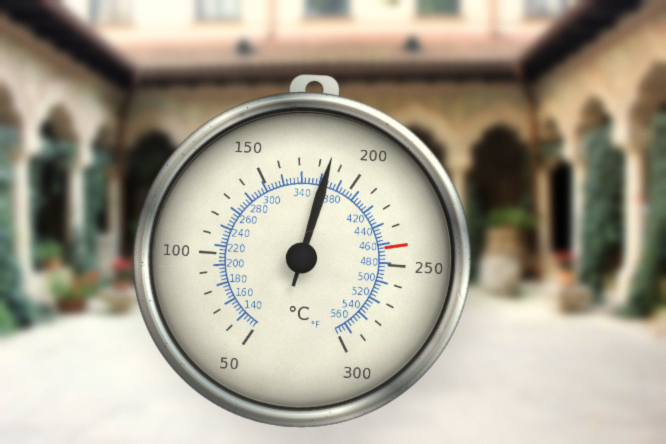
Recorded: 185
